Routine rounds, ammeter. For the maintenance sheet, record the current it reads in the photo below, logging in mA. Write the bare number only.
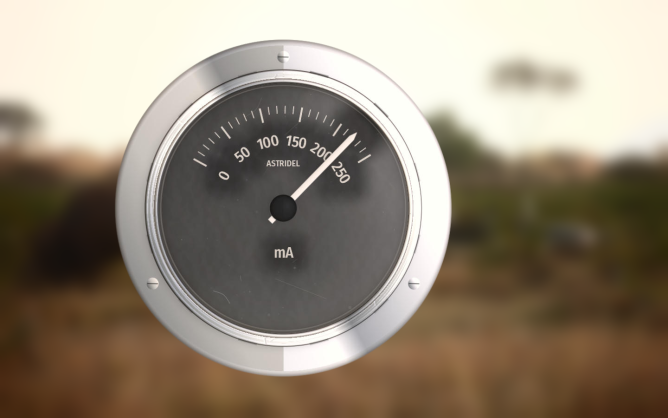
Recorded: 220
